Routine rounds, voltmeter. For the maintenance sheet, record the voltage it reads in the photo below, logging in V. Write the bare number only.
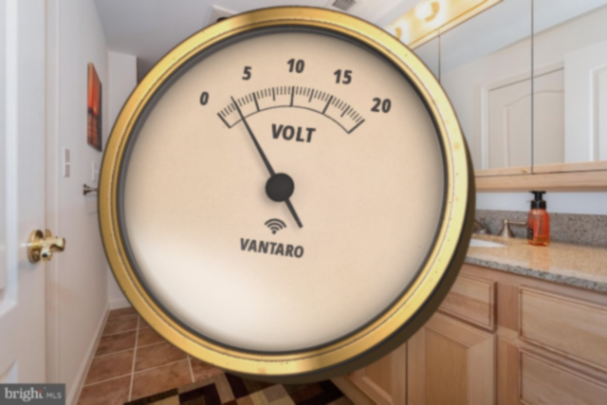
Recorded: 2.5
